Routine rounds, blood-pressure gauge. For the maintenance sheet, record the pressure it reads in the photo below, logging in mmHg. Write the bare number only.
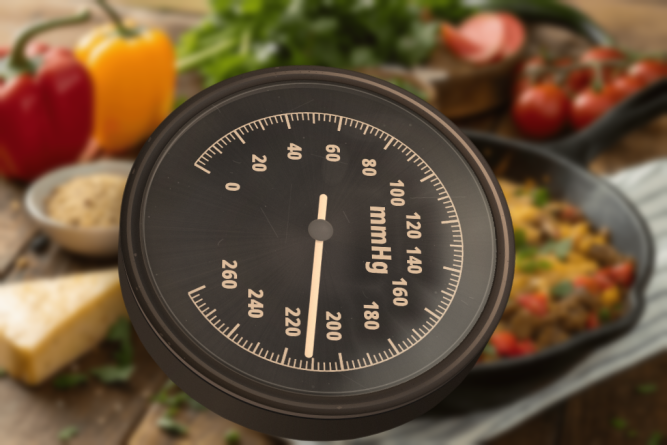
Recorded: 212
